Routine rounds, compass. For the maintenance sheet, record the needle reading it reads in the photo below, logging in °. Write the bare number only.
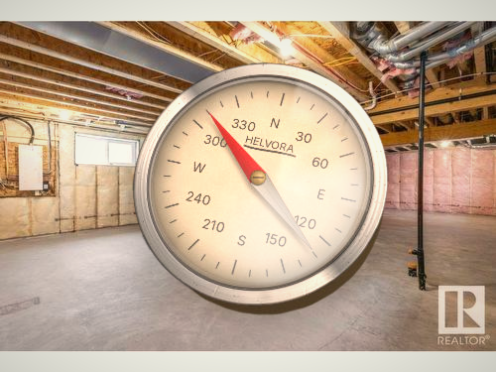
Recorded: 310
